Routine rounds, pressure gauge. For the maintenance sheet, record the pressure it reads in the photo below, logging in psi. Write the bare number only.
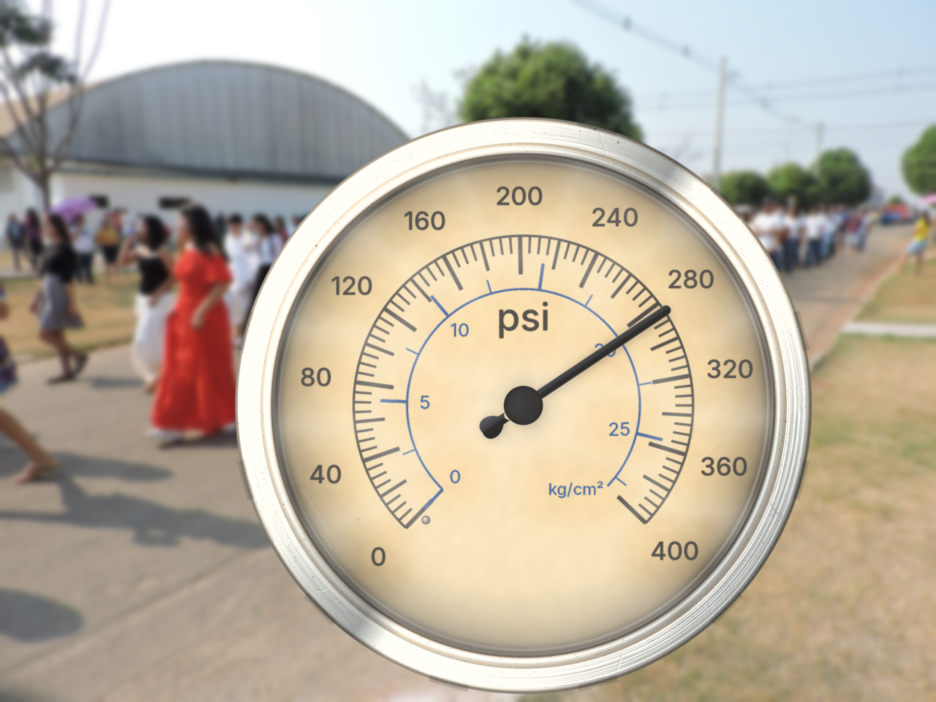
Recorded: 285
